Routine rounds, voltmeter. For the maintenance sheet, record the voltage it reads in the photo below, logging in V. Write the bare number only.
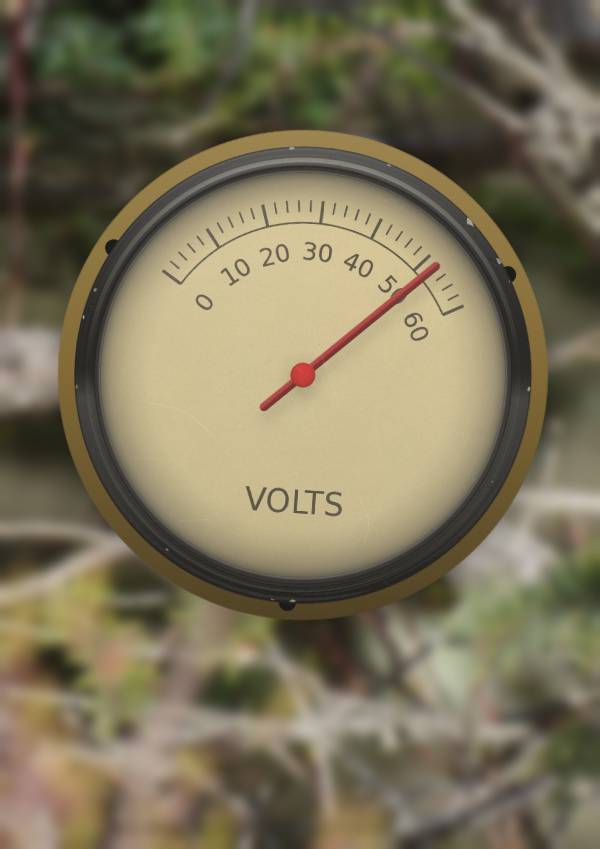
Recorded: 52
